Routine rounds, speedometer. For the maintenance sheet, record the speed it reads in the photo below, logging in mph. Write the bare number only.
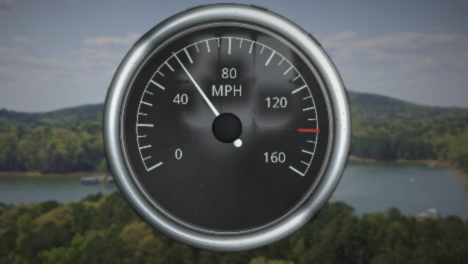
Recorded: 55
